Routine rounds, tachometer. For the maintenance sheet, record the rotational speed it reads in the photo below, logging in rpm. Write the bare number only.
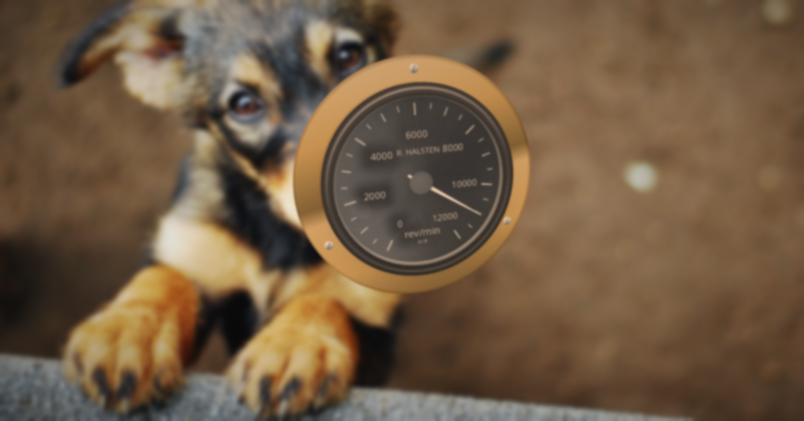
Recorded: 11000
